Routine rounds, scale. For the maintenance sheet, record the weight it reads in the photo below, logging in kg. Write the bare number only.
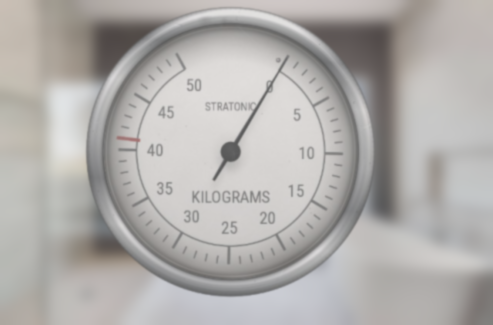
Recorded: 0
